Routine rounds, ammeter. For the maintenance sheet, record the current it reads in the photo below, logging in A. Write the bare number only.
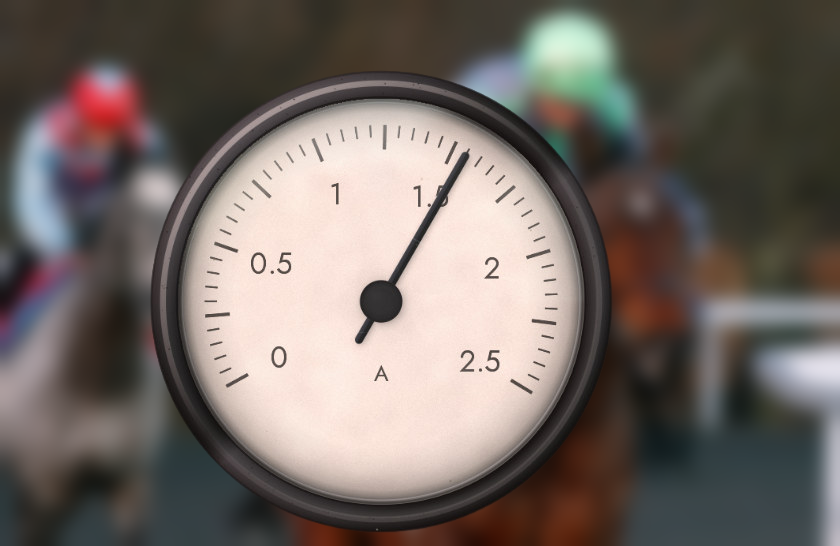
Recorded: 1.55
